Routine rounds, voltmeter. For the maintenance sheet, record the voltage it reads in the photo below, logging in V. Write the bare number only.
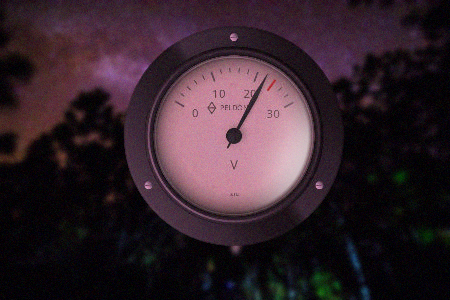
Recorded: 22
